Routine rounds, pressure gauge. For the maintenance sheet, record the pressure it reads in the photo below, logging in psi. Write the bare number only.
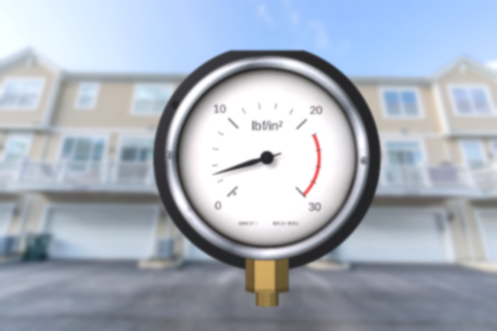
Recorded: 3
